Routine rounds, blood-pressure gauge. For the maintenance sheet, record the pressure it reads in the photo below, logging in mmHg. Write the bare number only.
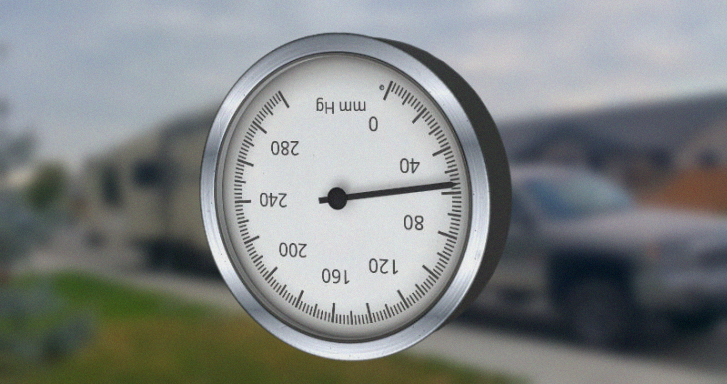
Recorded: 56
